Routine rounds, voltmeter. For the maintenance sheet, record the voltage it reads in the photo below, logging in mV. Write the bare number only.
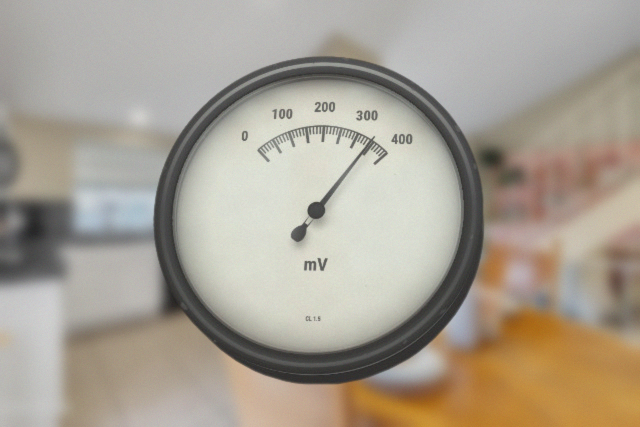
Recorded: 350
